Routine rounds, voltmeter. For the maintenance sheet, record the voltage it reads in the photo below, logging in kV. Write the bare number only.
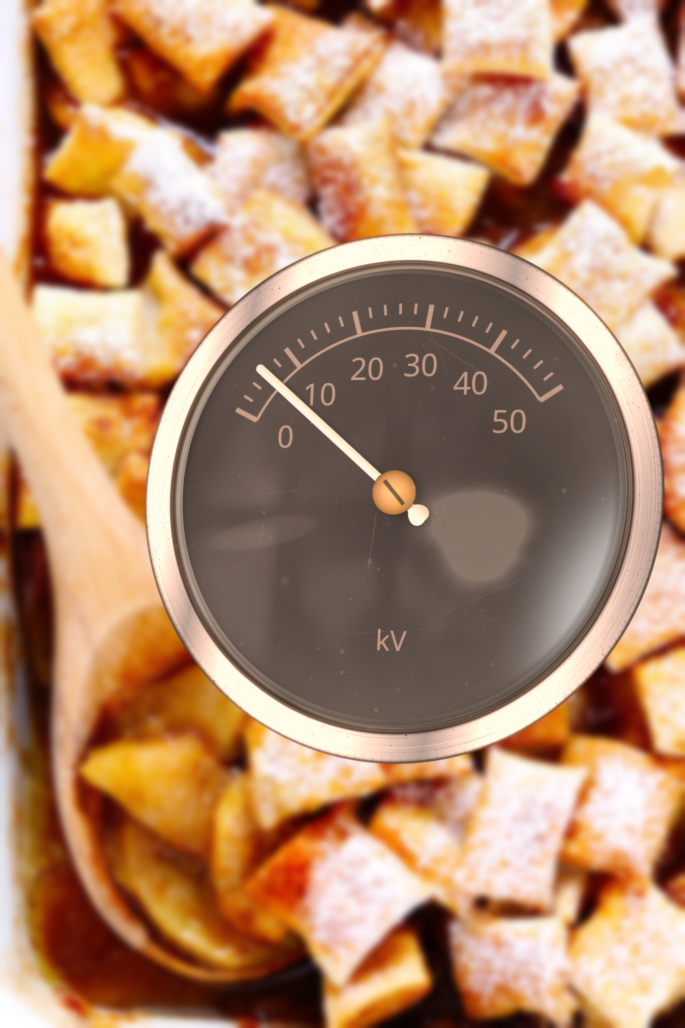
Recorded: 6
